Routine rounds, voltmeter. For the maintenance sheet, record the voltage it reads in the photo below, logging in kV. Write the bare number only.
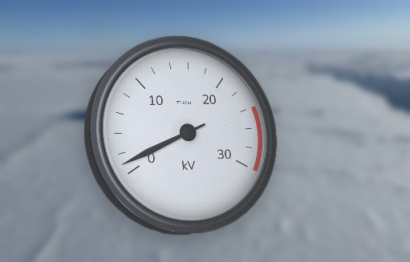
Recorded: 1
